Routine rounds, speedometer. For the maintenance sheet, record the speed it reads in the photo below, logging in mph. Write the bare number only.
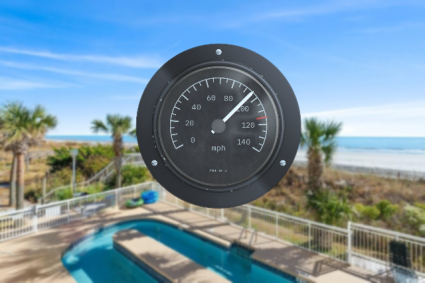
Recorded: 95
